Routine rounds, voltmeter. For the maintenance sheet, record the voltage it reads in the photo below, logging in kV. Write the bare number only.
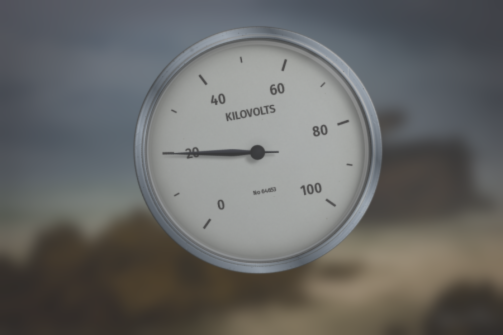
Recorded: 20
